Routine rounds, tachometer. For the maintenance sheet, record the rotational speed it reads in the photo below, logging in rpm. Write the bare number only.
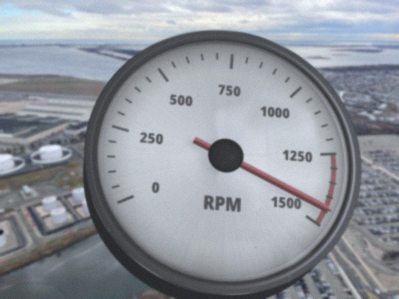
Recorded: 1450
